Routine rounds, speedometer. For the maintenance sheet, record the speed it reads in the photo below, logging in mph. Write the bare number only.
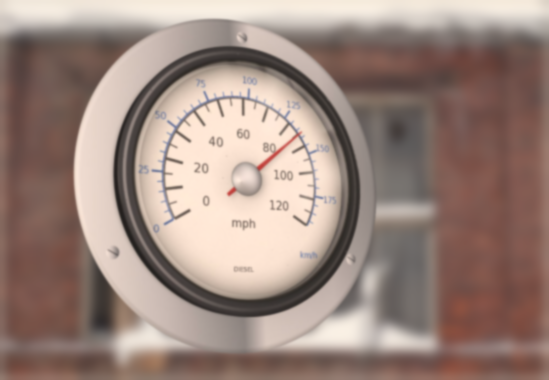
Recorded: 85
